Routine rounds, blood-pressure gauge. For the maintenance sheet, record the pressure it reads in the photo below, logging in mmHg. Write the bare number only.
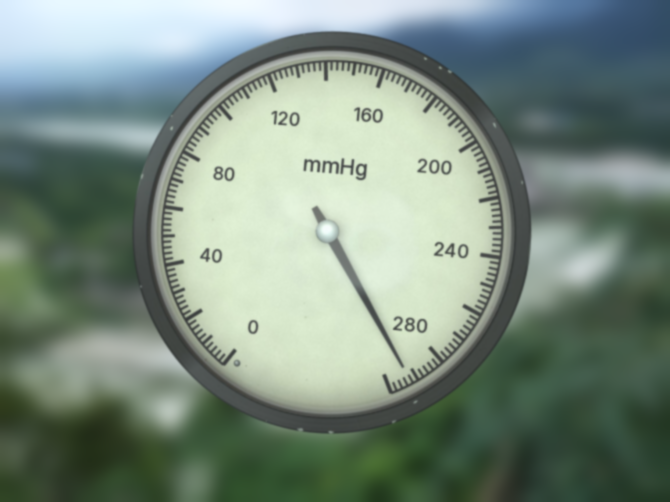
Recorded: 292
